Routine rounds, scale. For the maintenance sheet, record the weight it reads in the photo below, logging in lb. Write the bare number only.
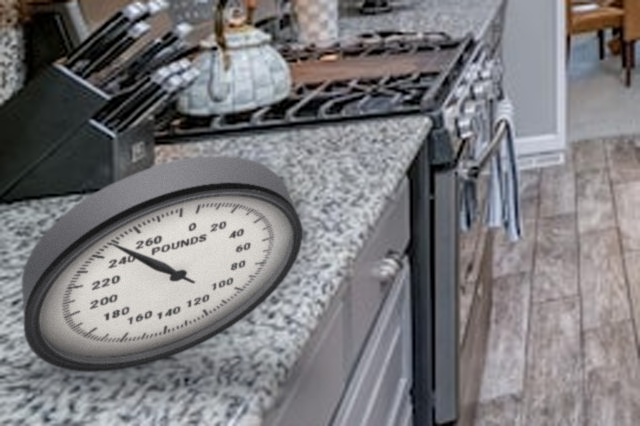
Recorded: 250
